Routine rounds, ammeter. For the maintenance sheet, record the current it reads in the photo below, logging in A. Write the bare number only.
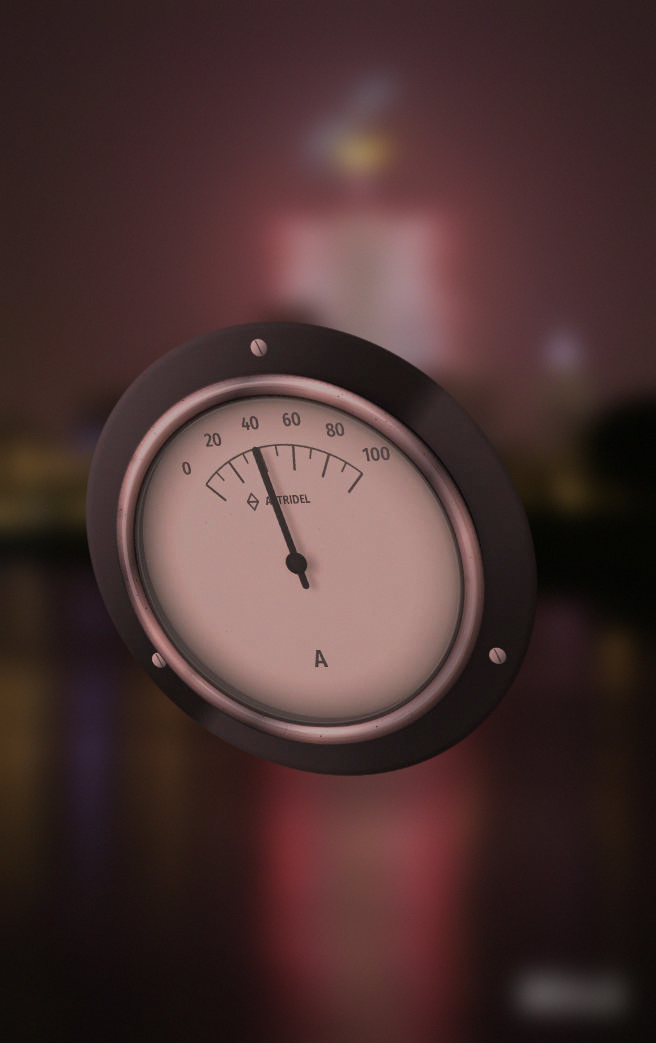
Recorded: 40
